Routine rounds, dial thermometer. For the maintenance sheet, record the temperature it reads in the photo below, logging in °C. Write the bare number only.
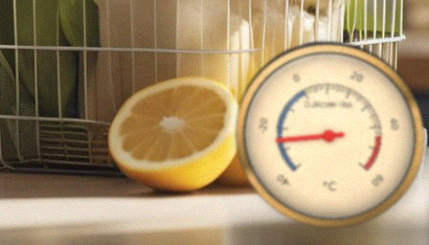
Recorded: -25
